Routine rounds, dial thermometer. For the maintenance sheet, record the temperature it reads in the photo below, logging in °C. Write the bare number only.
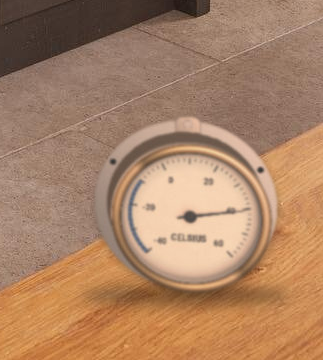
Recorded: 40
